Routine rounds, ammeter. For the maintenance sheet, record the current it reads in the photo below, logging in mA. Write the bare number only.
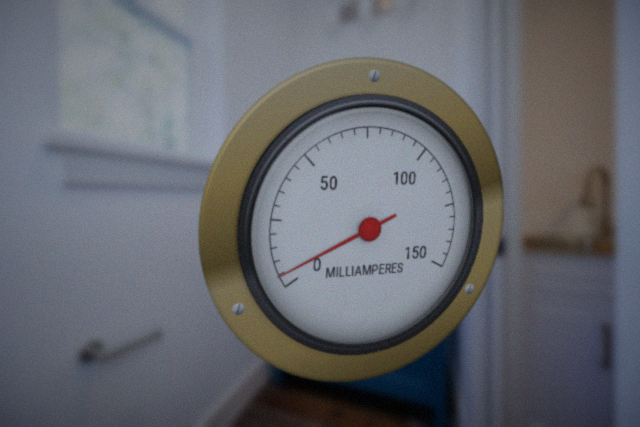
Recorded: 5
